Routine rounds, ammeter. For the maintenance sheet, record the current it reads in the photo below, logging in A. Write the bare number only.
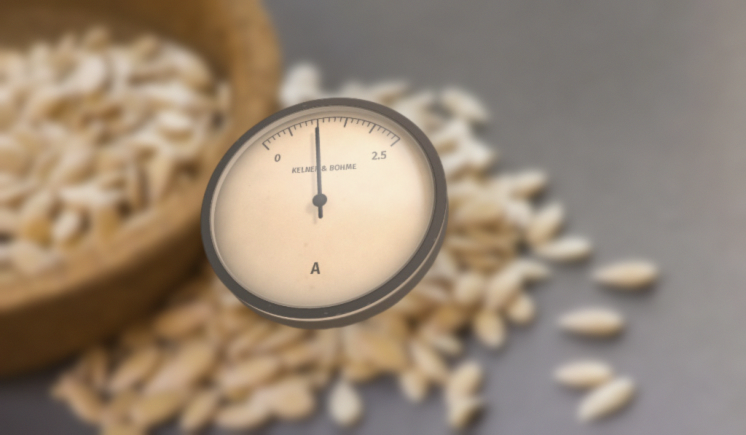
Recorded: 1
